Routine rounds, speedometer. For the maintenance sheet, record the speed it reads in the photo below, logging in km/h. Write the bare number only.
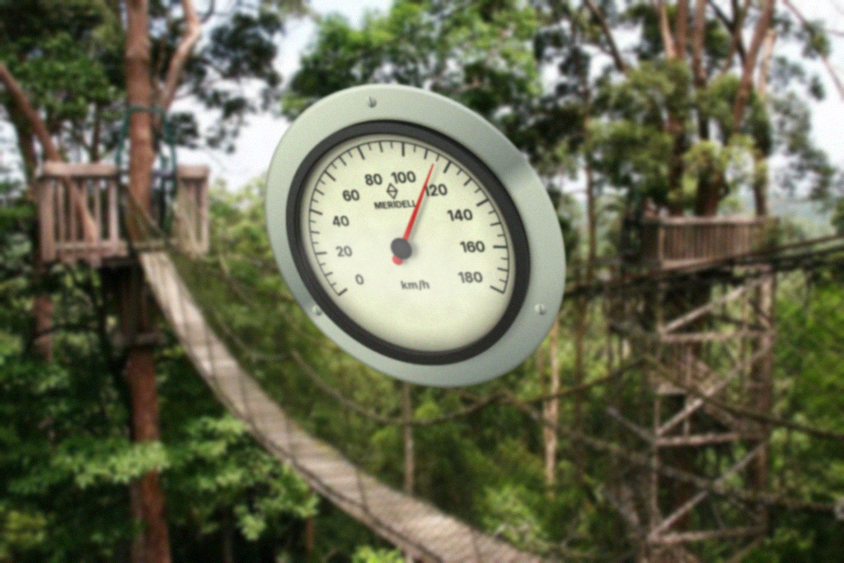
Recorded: 115
